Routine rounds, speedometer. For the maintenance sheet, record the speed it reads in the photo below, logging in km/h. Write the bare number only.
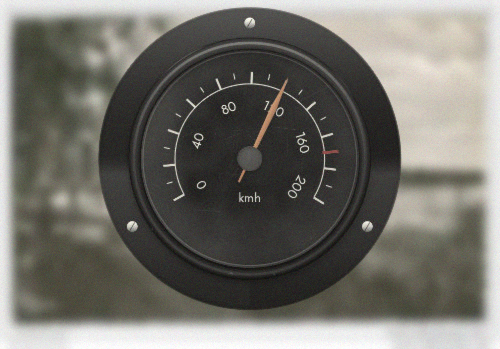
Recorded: 120
